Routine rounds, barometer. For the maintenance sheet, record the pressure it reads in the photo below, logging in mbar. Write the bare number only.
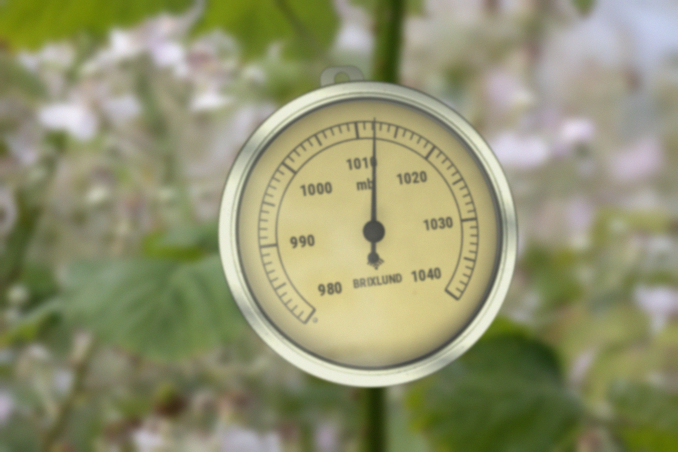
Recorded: 1012
